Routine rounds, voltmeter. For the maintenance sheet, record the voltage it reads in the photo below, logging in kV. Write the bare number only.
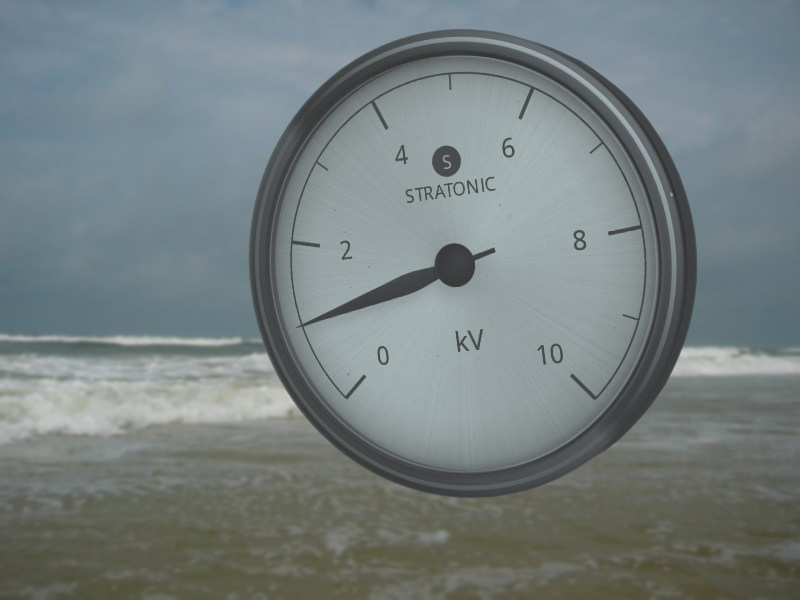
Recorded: 1
